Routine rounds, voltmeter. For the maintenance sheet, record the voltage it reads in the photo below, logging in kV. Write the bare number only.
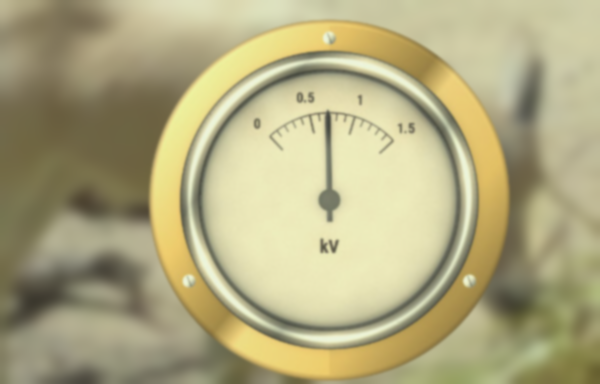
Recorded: 0.7
